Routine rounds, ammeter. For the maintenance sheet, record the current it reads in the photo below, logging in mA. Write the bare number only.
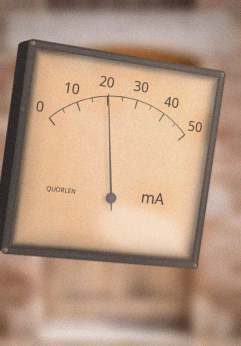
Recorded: 20
